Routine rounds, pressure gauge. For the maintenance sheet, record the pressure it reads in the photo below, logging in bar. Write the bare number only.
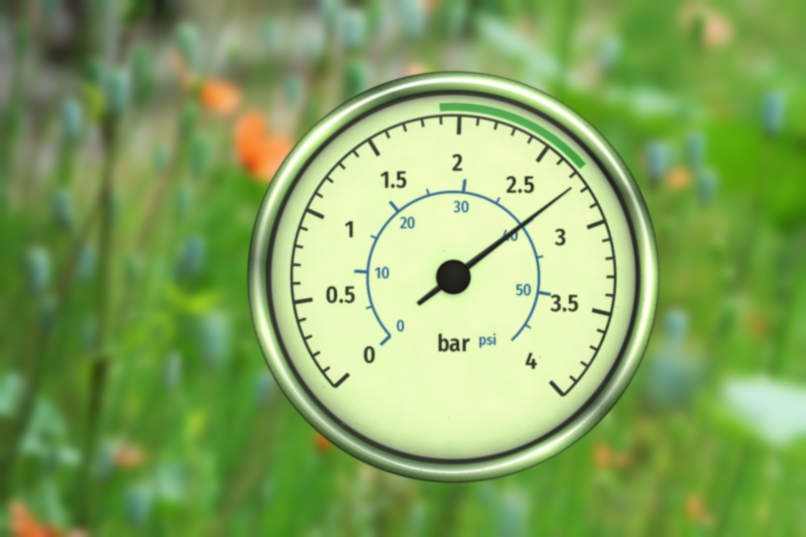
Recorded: 2.75
